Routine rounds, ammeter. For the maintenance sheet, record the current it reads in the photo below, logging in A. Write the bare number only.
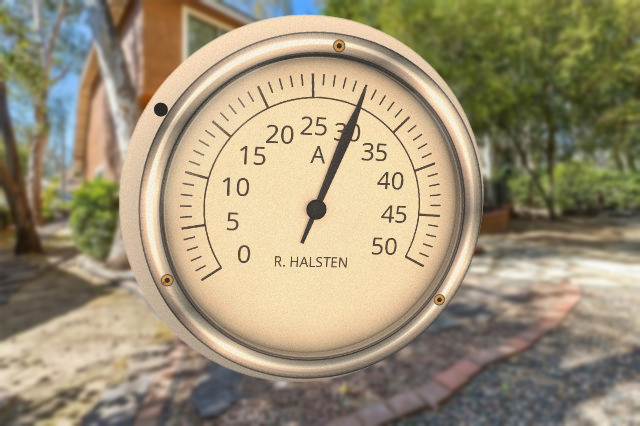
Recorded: 30
